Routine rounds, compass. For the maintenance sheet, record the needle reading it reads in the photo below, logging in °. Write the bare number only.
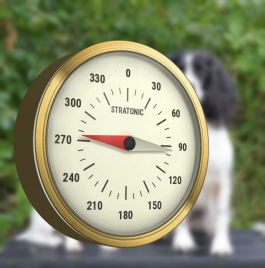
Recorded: 275
